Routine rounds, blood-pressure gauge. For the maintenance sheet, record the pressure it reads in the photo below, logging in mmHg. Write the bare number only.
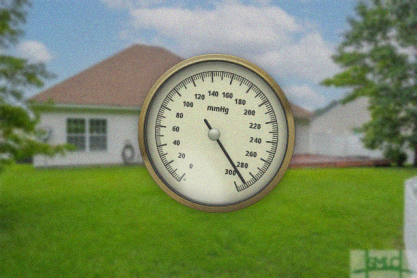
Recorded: 290
